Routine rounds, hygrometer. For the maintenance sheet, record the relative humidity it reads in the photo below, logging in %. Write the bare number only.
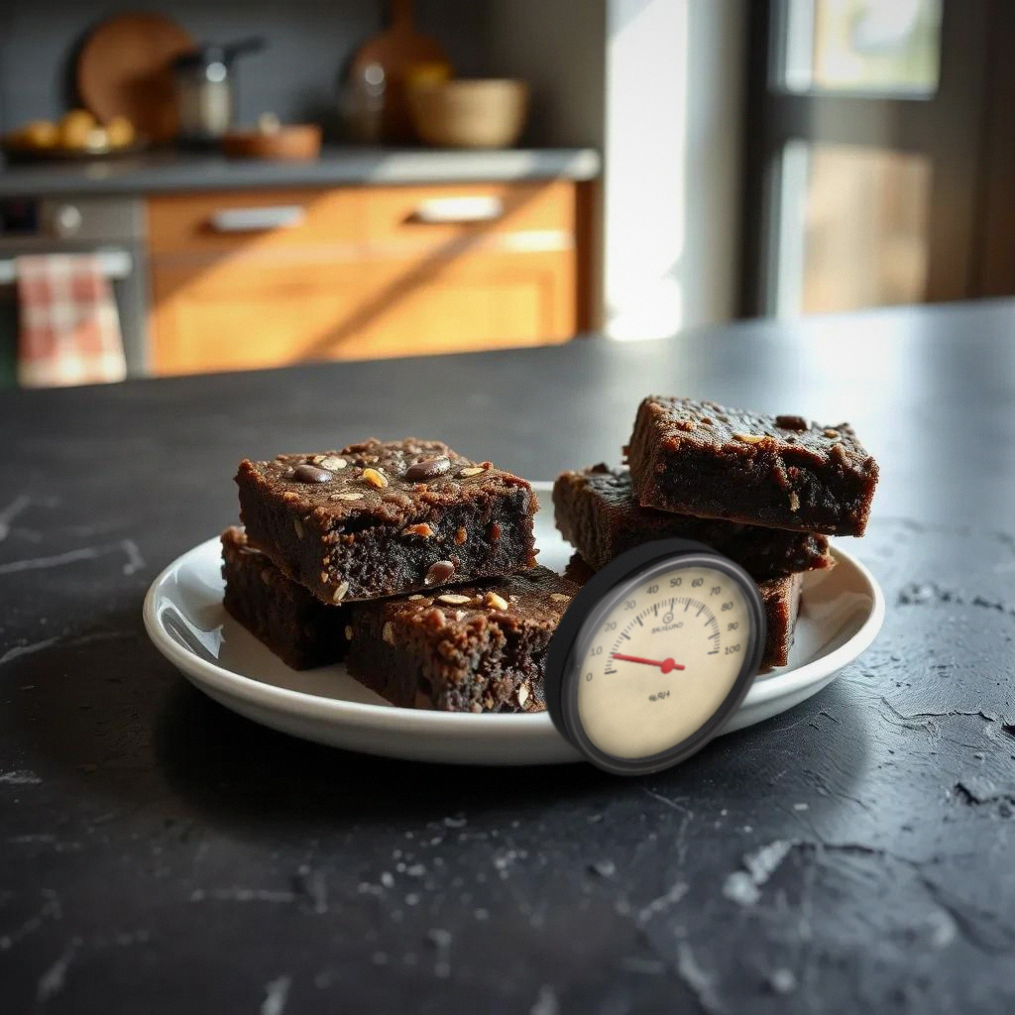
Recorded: 10
